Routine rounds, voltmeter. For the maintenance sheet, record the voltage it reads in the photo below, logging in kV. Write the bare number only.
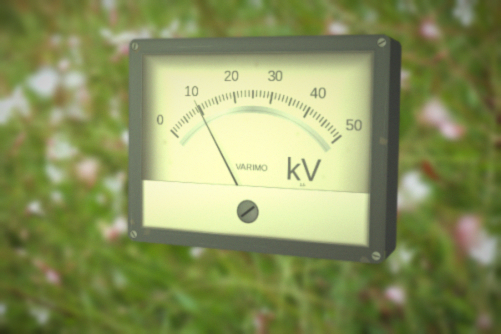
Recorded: 10
